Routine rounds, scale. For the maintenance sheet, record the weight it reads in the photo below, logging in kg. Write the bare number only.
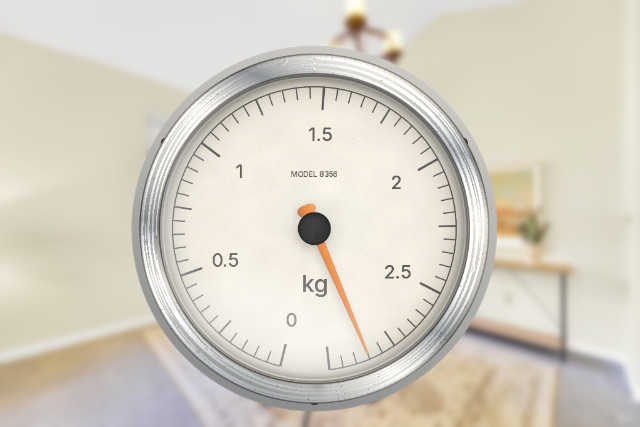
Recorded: 2.85
